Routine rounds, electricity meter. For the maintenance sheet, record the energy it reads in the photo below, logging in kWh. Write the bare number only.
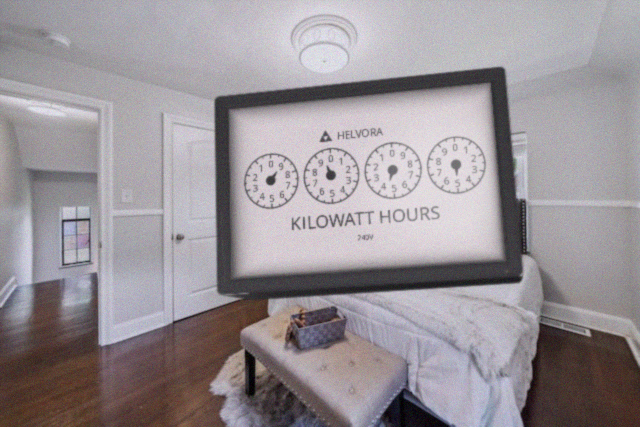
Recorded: 8945
